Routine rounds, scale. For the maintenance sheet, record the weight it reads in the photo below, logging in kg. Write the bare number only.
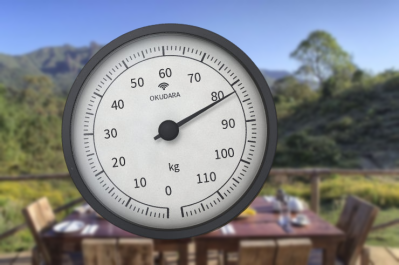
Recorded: 82
